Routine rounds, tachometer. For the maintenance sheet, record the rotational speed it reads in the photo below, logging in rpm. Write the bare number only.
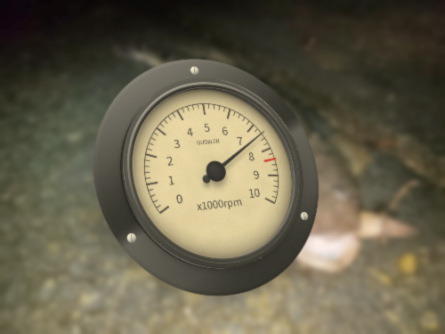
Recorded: 7400
